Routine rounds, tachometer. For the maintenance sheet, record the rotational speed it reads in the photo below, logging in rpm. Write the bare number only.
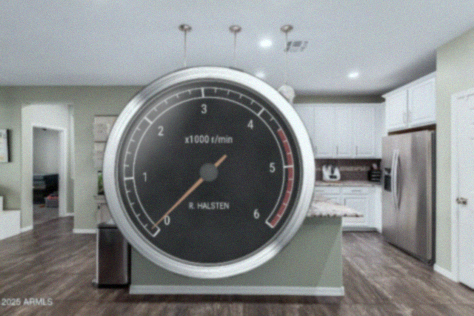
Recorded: 100
